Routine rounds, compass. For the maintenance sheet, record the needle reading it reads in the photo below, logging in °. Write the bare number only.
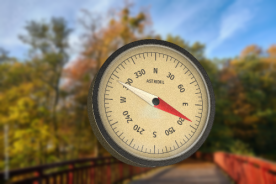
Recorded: 115
